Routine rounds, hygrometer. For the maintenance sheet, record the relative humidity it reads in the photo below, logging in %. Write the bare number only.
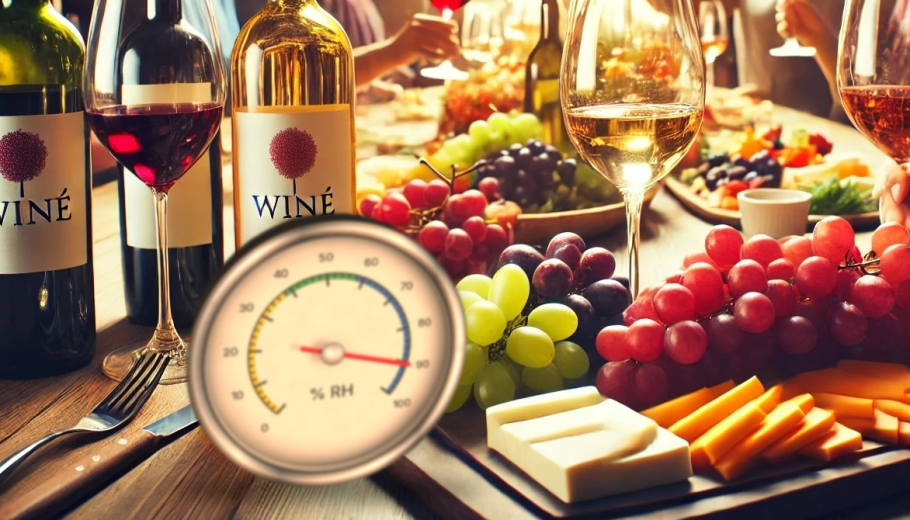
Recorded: 90
